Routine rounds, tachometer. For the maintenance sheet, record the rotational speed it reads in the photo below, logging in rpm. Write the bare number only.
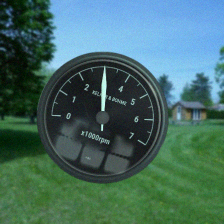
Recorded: 3000
